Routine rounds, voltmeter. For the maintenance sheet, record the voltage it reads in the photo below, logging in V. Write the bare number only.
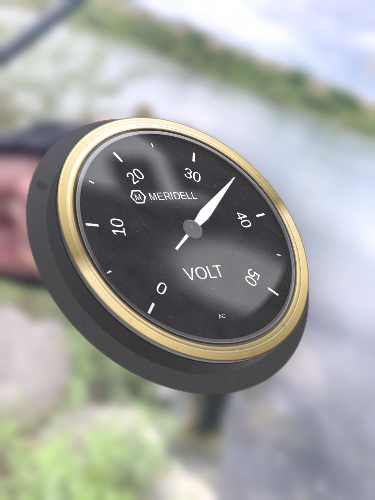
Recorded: 35
